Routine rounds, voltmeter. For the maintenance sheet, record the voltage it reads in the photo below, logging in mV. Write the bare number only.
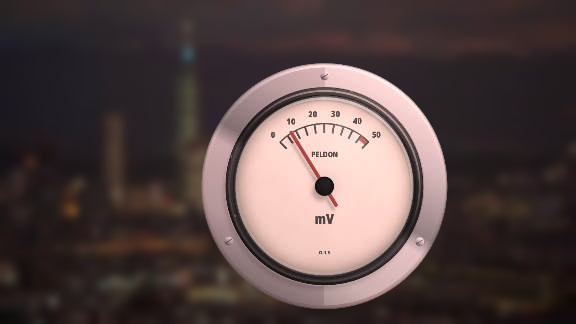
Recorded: 7.5
